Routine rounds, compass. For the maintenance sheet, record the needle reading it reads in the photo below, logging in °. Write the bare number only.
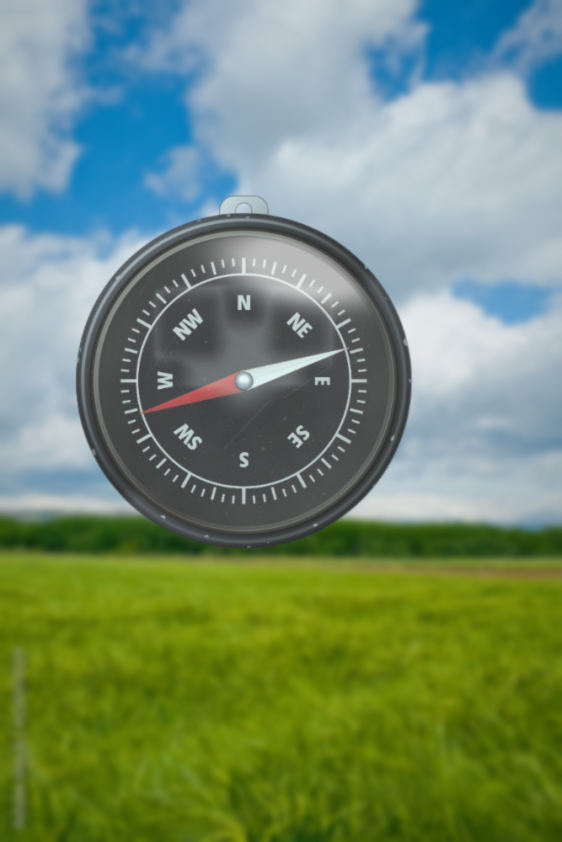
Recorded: 252.5
